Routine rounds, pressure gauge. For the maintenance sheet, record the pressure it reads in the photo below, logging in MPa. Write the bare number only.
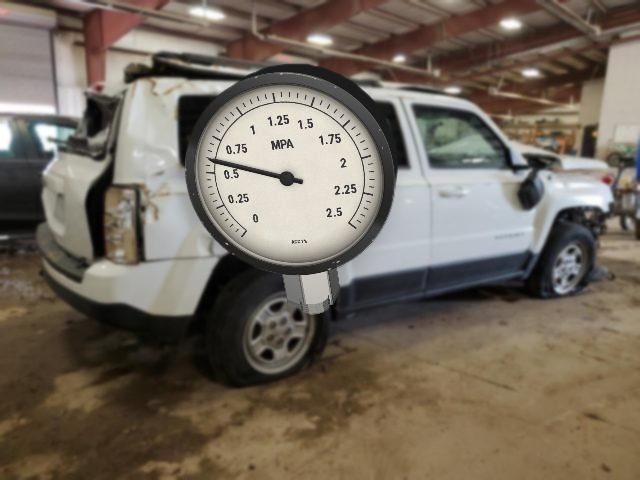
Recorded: 0.6
